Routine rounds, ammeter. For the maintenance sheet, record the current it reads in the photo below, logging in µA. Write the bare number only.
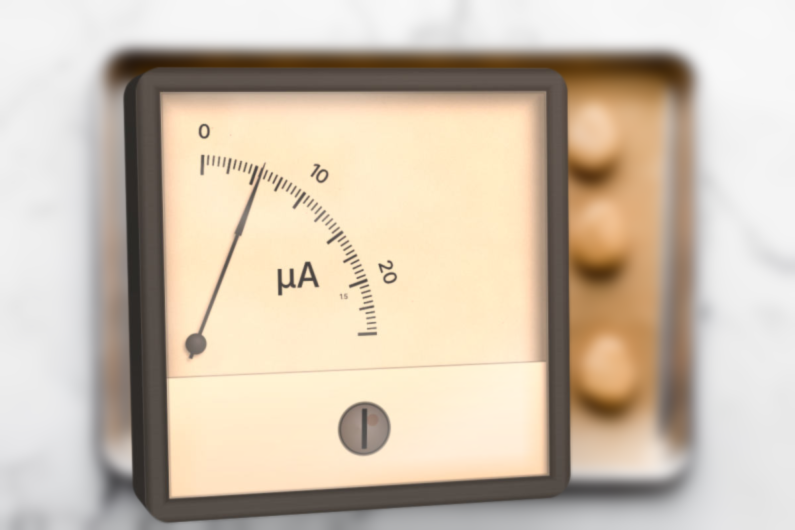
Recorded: 5.5
